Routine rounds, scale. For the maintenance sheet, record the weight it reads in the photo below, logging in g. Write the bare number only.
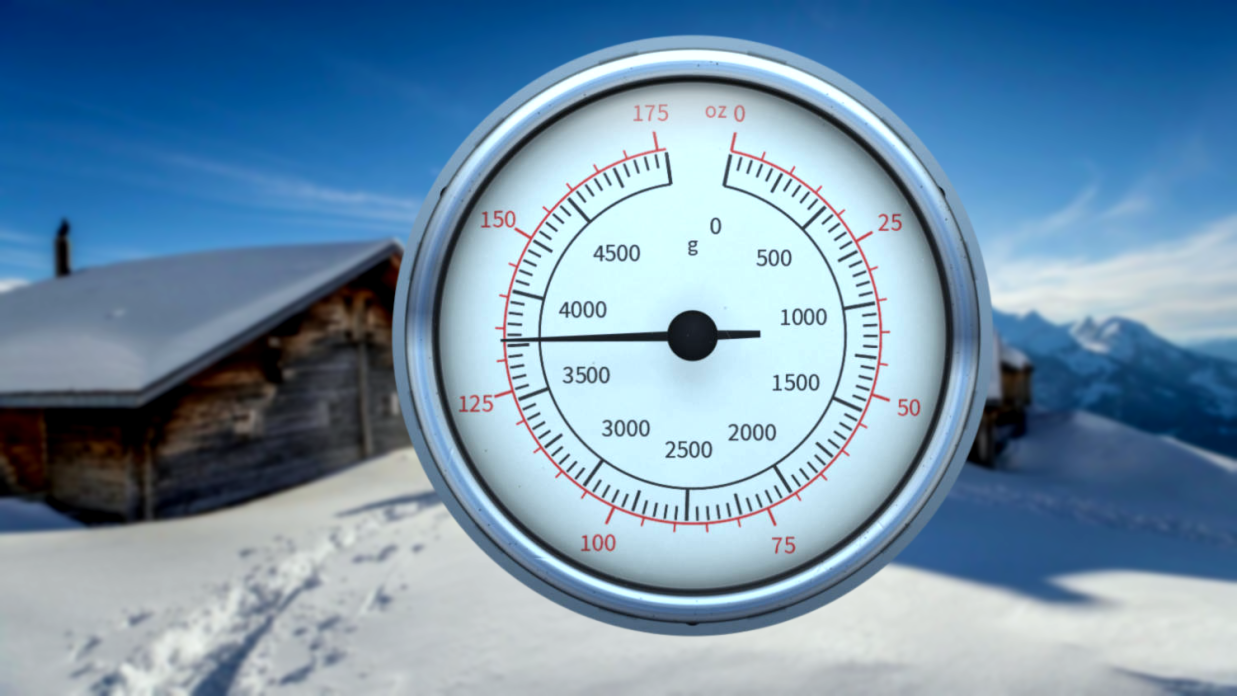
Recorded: 3775
